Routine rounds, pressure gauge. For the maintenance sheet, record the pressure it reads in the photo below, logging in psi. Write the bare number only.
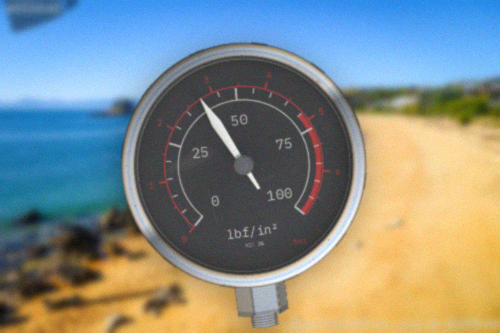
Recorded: 40
